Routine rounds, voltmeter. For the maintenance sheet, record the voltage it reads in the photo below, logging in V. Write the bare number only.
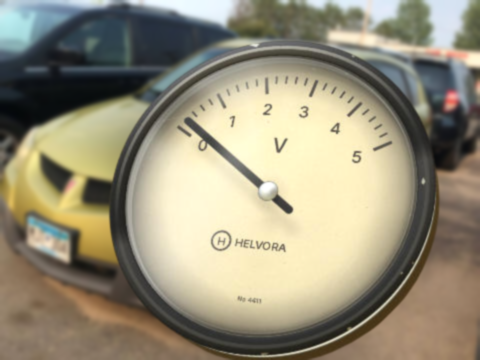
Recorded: 0.2
